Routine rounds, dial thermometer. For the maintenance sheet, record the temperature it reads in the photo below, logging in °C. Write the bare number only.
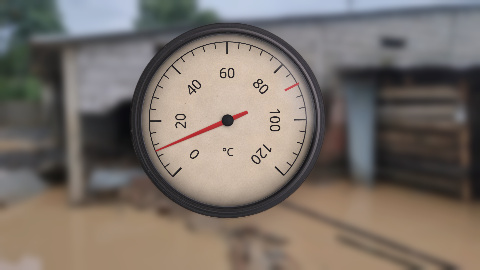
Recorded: 10
